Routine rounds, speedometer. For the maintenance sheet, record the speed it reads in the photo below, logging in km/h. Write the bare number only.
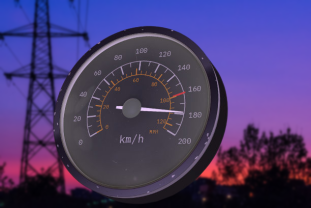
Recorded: 180
